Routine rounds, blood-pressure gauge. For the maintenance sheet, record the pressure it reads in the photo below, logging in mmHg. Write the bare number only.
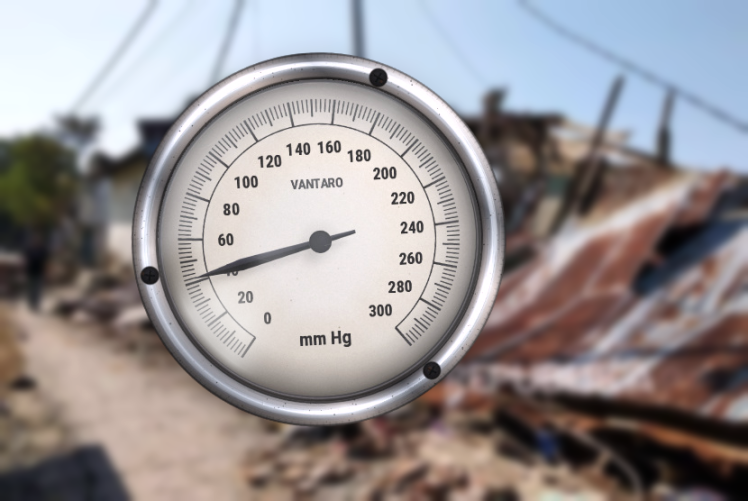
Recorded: 42
